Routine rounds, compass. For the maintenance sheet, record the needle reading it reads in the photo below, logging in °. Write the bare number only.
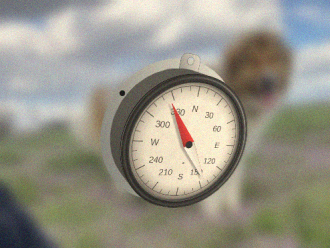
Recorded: 325
